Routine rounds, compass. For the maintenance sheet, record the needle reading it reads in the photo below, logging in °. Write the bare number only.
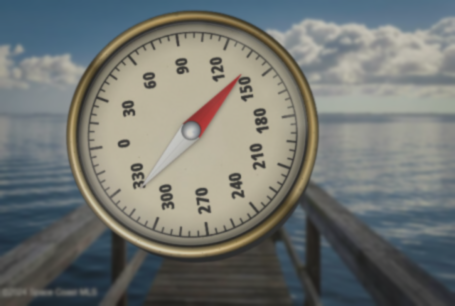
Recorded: 140
